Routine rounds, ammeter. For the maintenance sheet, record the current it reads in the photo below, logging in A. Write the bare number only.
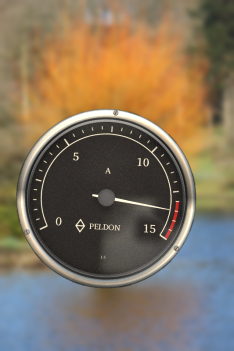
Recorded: 13.5
